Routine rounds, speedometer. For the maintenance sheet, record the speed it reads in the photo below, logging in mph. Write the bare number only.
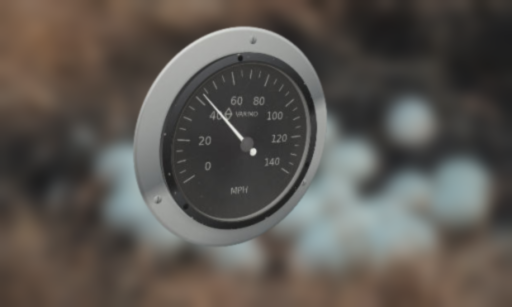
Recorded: 42.5
